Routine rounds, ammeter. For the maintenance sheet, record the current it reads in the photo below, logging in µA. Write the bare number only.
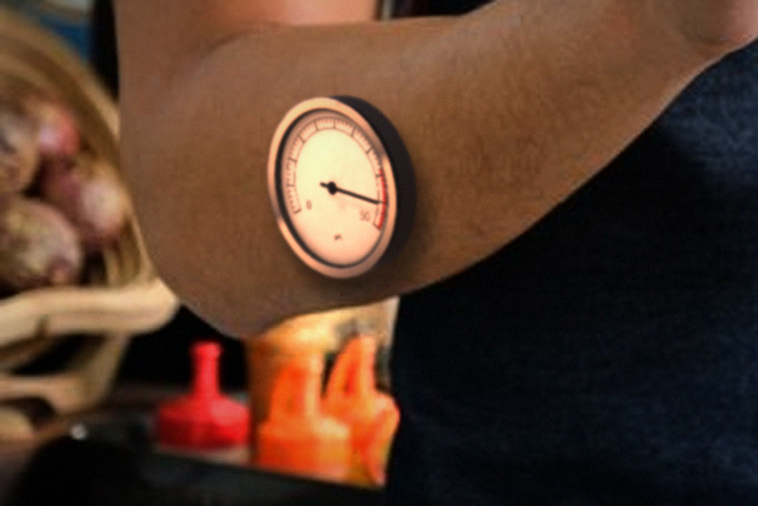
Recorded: 45
